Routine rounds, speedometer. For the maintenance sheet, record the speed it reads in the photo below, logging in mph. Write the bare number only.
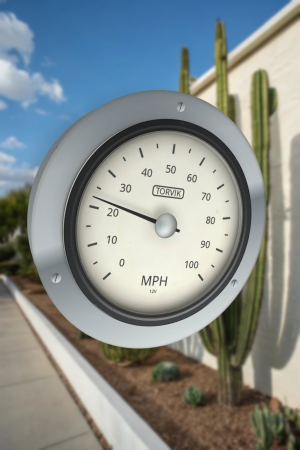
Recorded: 22.5
